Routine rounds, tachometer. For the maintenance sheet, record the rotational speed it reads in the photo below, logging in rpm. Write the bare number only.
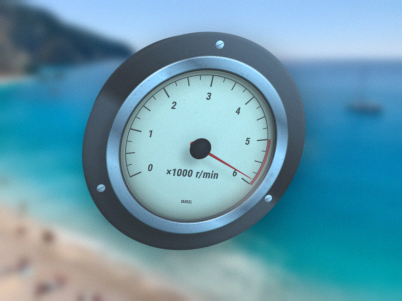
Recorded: 5875
